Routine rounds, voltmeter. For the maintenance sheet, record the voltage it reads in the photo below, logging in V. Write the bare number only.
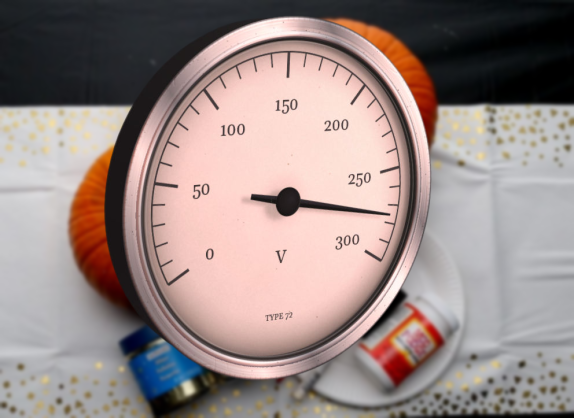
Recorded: 275
